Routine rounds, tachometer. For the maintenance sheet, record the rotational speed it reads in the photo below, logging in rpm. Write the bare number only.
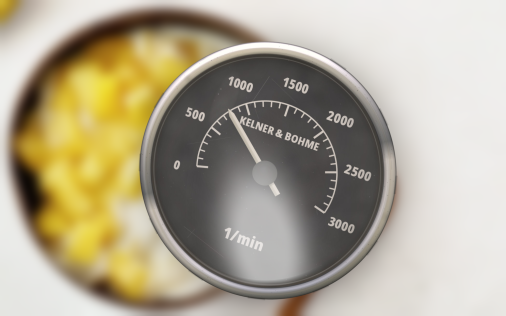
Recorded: 800
